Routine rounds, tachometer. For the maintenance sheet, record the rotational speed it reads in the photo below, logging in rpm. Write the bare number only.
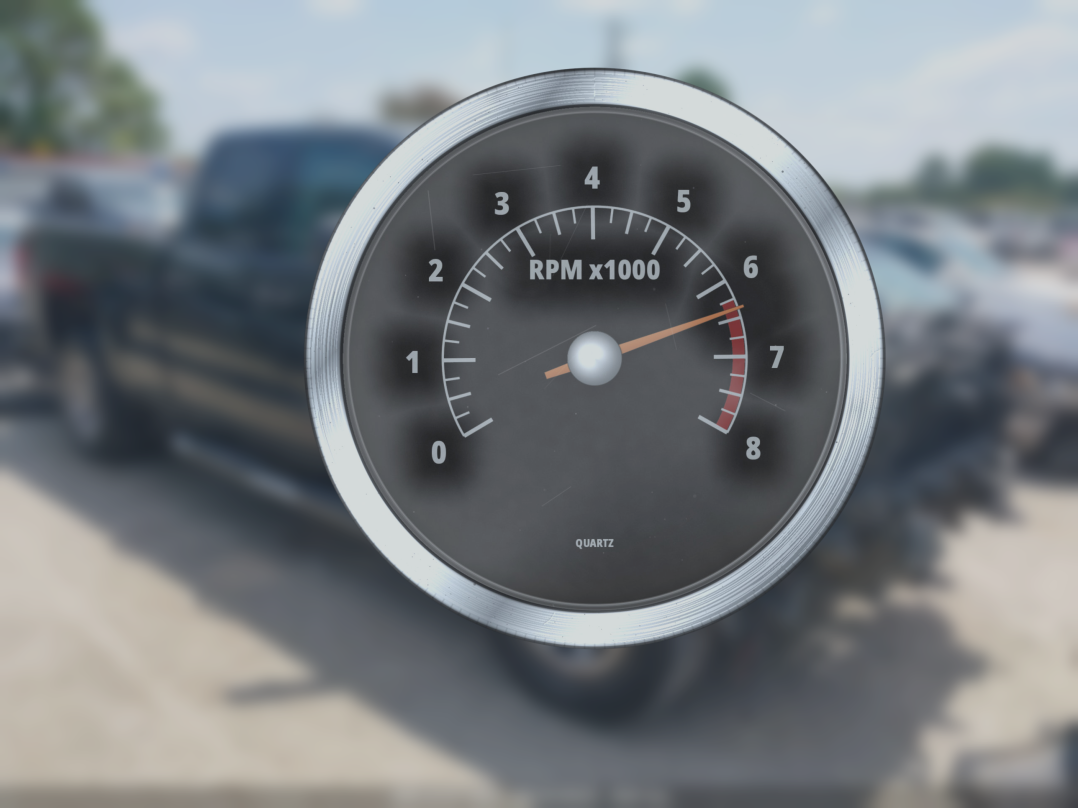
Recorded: 6375
